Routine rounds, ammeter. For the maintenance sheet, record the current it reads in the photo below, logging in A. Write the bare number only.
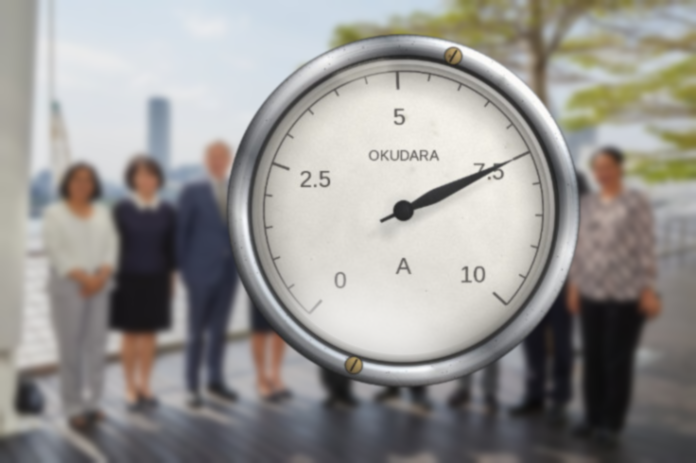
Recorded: 7.5
